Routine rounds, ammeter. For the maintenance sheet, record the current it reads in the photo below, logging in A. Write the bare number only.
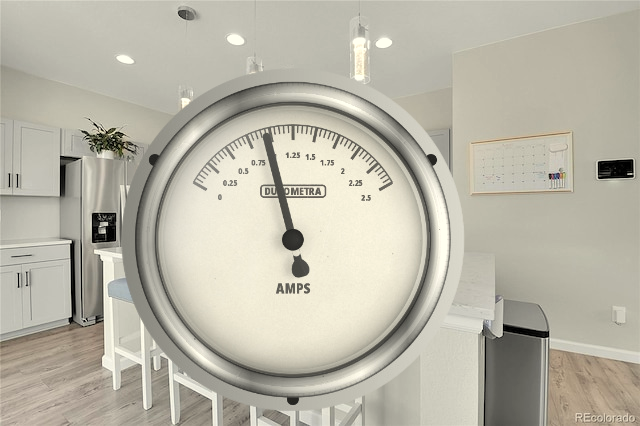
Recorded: 0.95
